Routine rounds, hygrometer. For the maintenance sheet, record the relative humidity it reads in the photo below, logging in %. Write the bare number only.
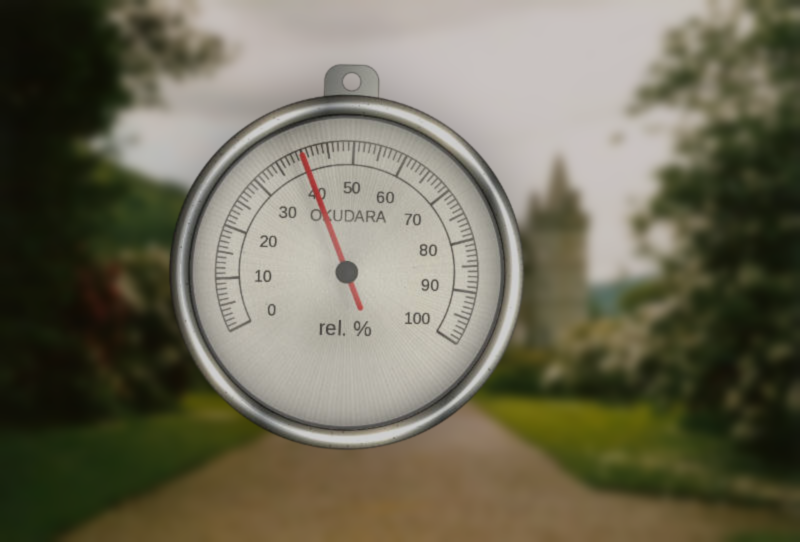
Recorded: 40
